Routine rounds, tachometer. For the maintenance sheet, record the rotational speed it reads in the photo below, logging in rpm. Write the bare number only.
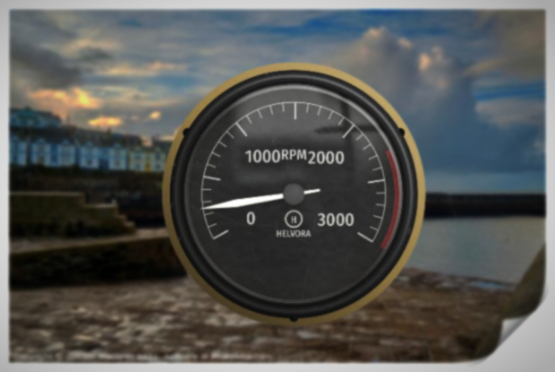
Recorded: 250
